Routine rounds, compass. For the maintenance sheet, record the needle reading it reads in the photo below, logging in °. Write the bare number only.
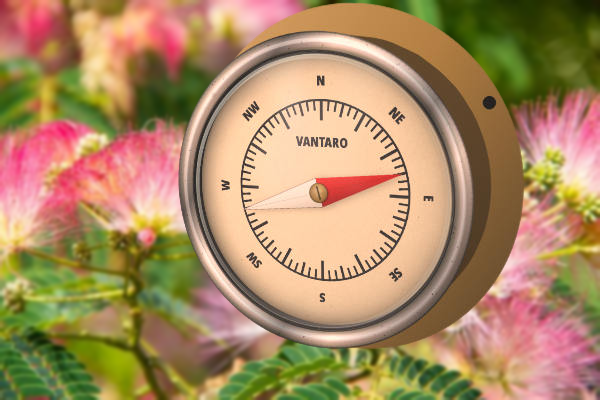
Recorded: 75
